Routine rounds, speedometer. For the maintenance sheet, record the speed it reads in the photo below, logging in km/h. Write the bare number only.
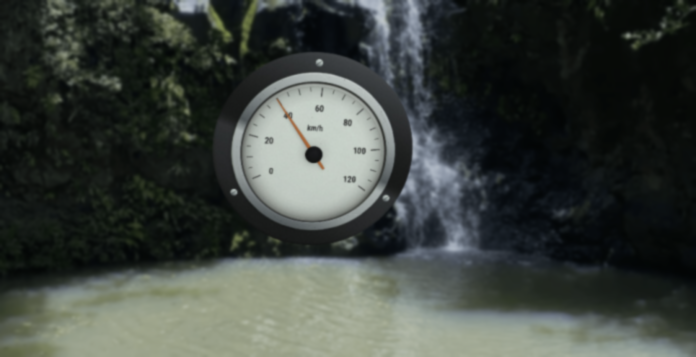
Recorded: 40
